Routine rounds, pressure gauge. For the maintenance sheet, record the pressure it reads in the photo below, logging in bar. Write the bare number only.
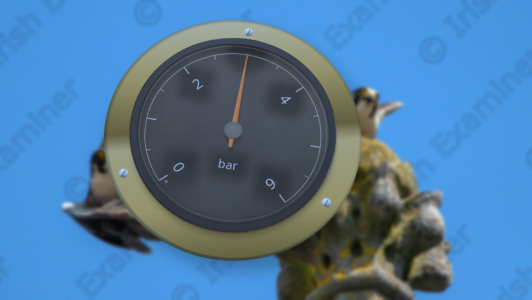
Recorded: 3
